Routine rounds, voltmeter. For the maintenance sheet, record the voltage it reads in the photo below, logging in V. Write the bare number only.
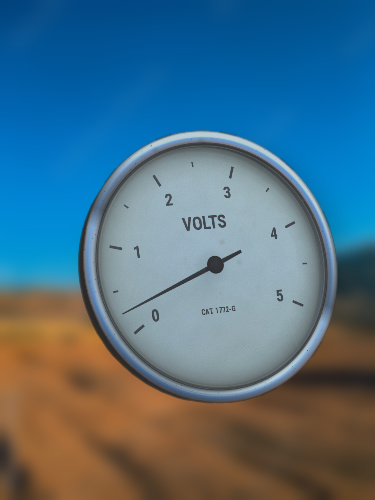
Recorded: 0.25
